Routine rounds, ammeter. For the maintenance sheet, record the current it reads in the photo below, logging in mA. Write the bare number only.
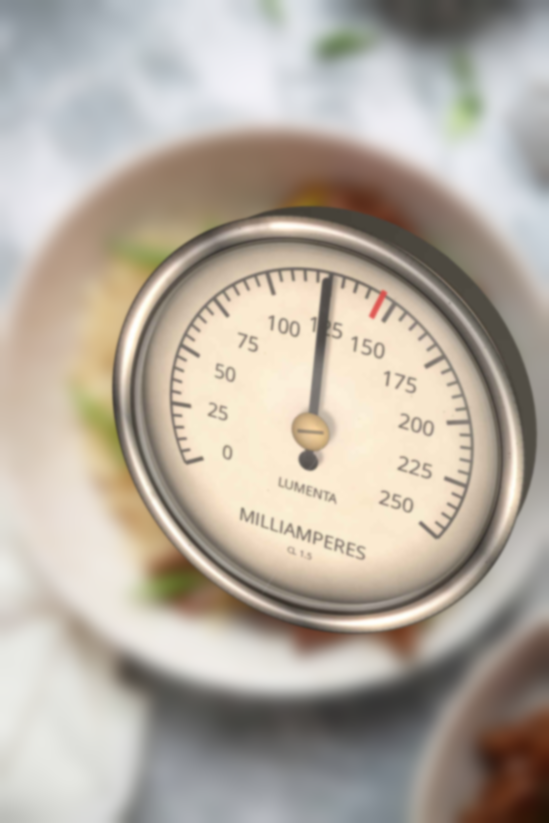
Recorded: 125
